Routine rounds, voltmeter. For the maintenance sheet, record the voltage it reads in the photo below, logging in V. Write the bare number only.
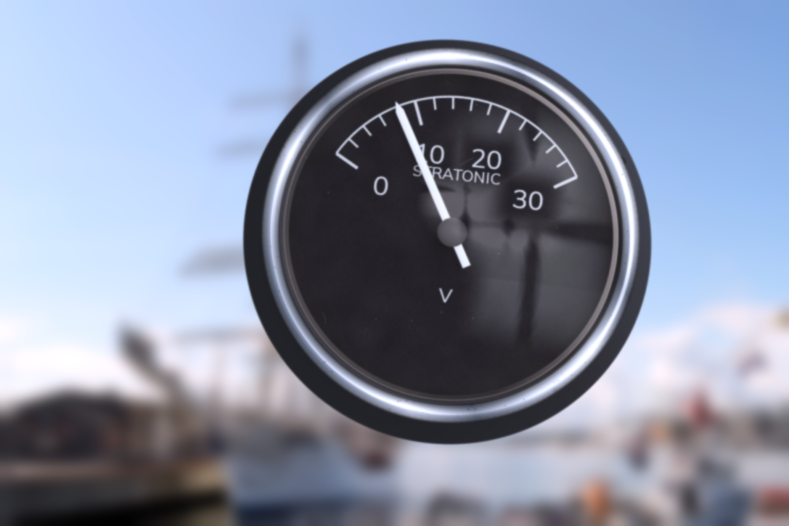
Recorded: 8
